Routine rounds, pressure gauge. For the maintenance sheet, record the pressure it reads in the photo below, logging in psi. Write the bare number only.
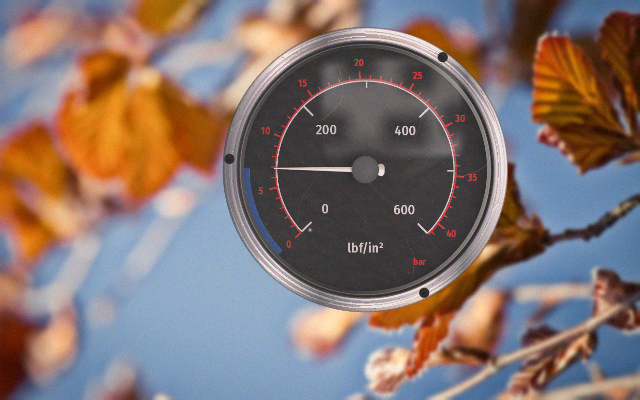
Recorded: 100
